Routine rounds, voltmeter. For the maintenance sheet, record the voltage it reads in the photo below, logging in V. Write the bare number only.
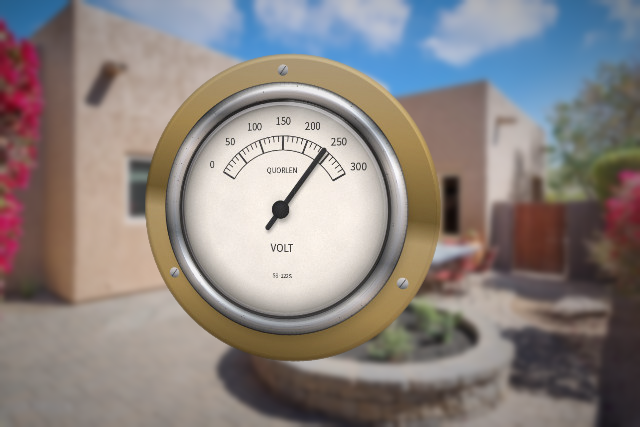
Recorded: 240
